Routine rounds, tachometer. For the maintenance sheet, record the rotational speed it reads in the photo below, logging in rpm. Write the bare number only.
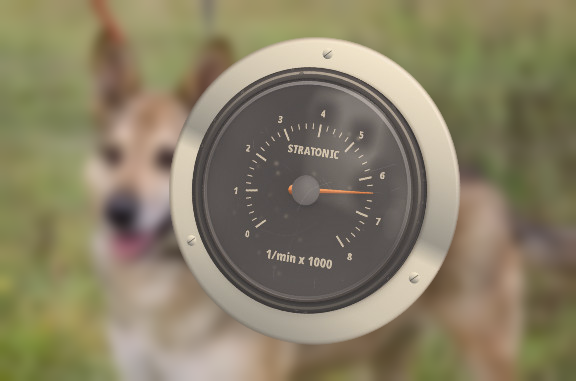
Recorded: 6400
